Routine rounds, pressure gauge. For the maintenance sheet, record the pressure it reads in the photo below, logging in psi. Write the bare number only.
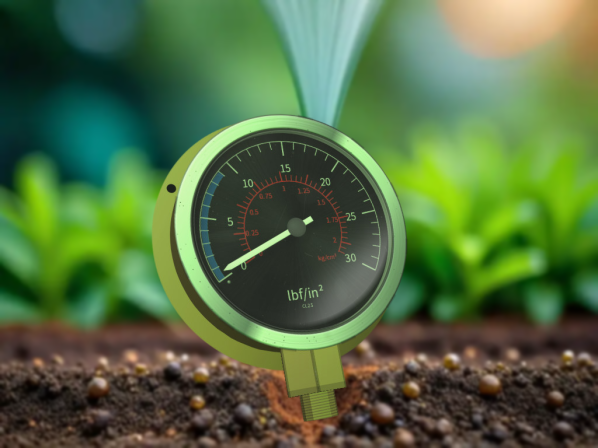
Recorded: 0.5
